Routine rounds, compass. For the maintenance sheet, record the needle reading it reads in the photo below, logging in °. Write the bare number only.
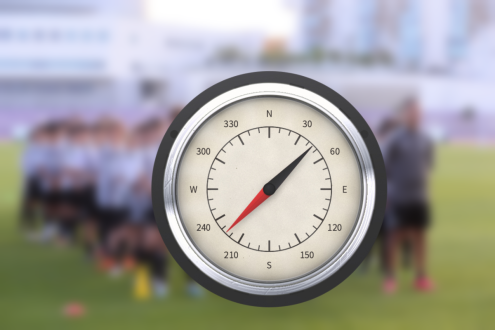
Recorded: 225
